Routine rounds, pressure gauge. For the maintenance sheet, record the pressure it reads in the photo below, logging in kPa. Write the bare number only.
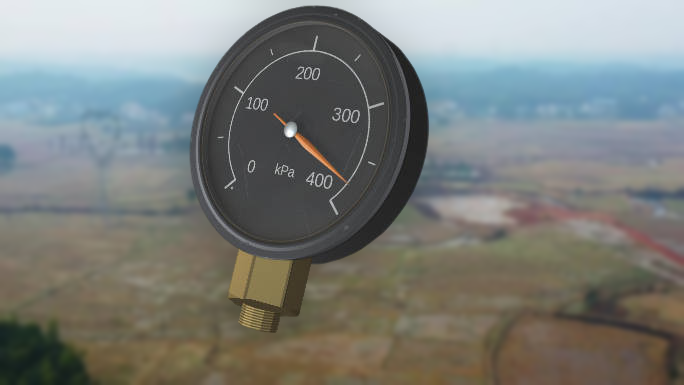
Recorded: 375
